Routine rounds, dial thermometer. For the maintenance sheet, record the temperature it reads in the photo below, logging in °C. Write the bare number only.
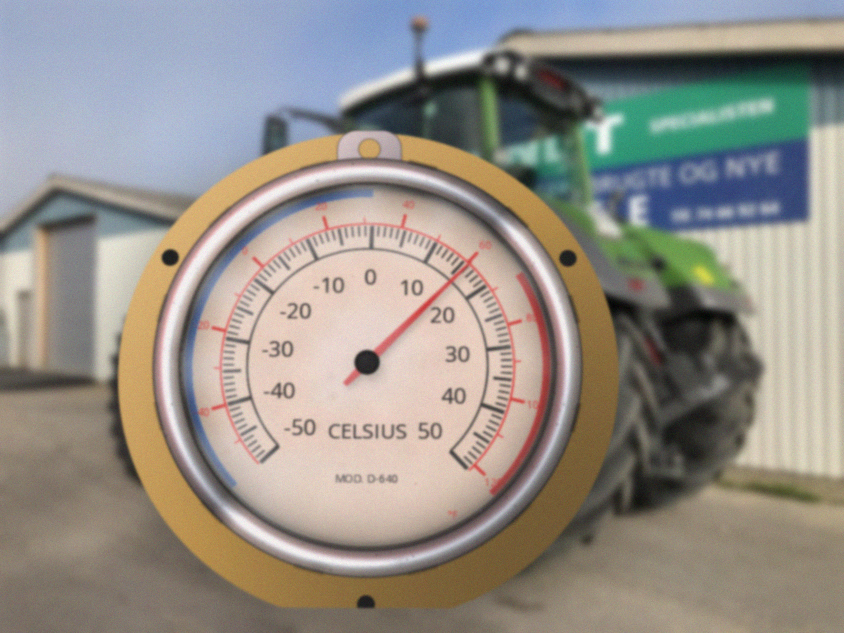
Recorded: 16
